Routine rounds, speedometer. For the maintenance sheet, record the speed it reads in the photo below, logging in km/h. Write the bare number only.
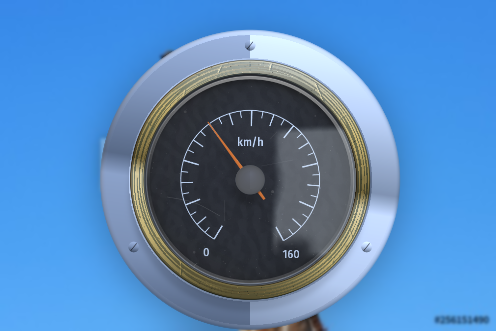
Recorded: 60
